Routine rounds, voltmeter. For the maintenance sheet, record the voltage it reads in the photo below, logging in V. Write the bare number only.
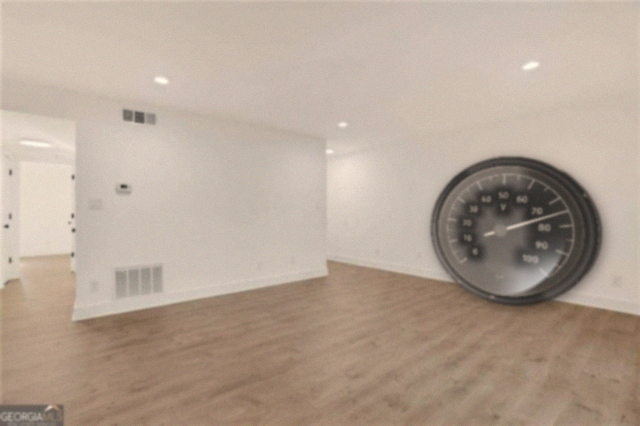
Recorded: 75
